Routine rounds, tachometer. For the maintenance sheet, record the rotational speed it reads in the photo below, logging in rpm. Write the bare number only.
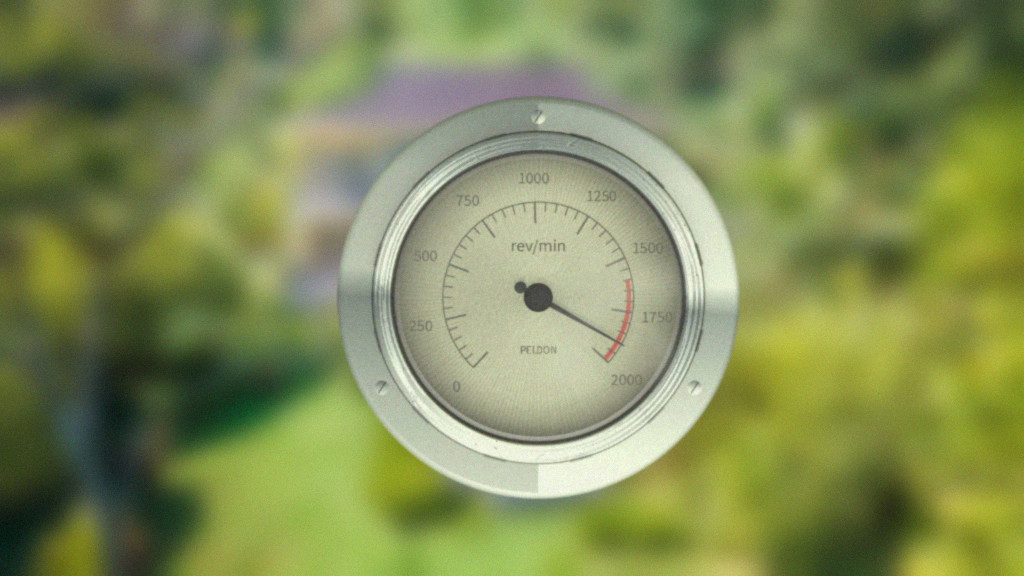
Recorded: 1900
